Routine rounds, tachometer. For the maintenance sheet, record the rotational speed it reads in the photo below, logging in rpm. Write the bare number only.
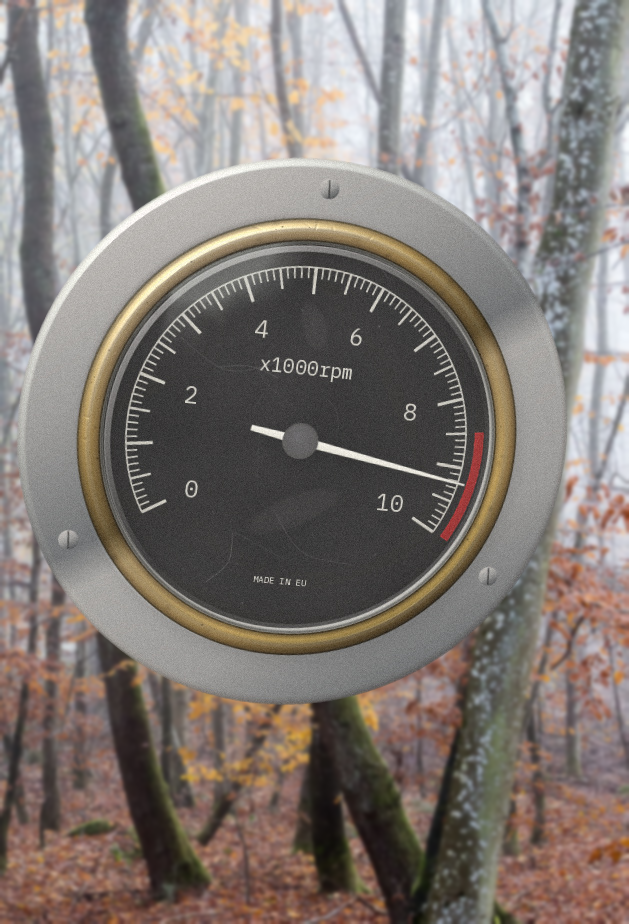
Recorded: 9200
